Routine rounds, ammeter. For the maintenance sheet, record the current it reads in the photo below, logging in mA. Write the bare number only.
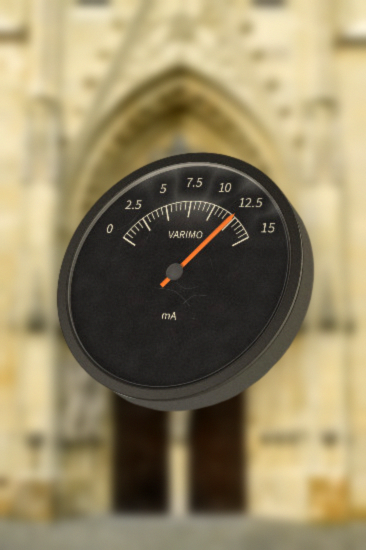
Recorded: 12.5
